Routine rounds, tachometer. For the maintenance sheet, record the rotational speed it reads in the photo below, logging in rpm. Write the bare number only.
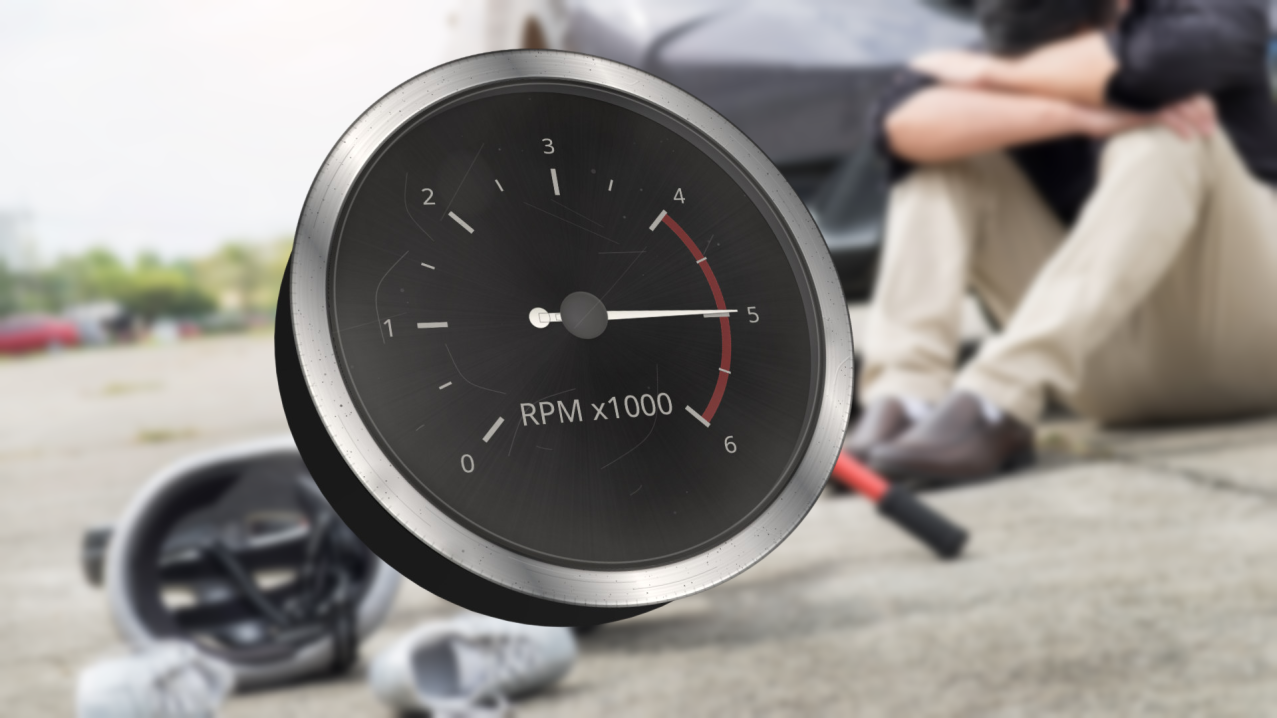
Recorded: 5000
